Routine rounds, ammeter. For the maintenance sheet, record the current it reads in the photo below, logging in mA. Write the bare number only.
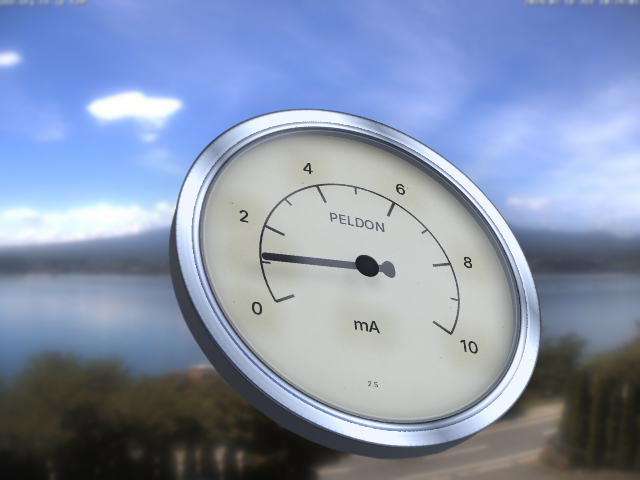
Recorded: 1
